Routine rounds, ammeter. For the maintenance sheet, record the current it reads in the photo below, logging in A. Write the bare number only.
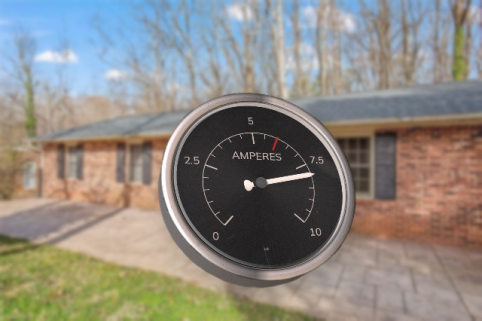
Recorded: 8
